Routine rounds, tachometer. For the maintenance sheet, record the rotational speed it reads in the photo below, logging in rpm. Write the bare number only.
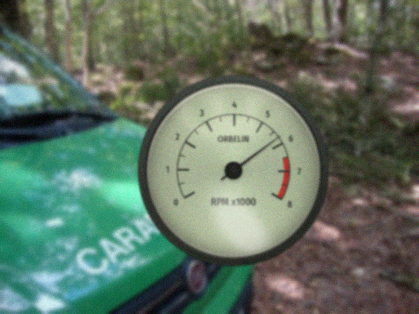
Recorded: 5750
